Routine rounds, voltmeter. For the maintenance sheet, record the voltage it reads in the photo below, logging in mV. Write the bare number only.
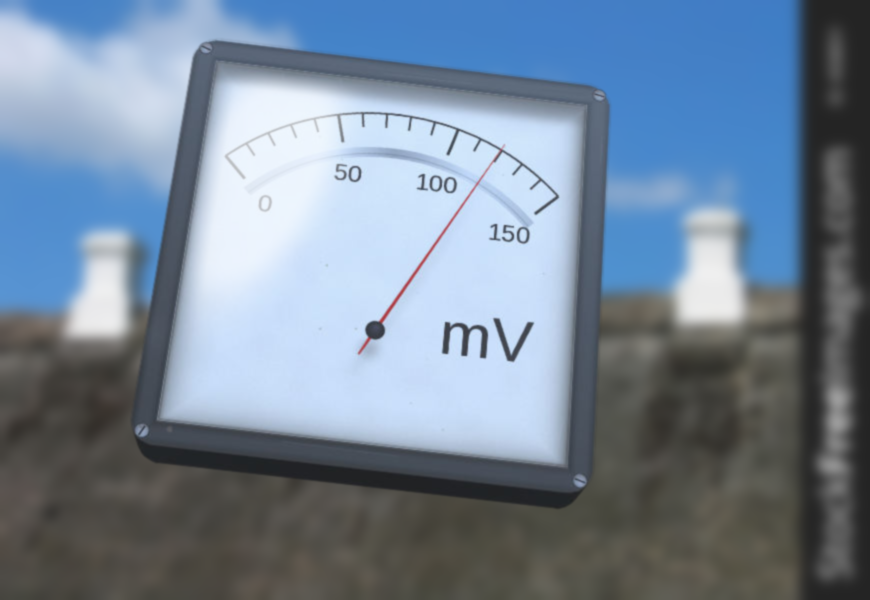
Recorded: 120
